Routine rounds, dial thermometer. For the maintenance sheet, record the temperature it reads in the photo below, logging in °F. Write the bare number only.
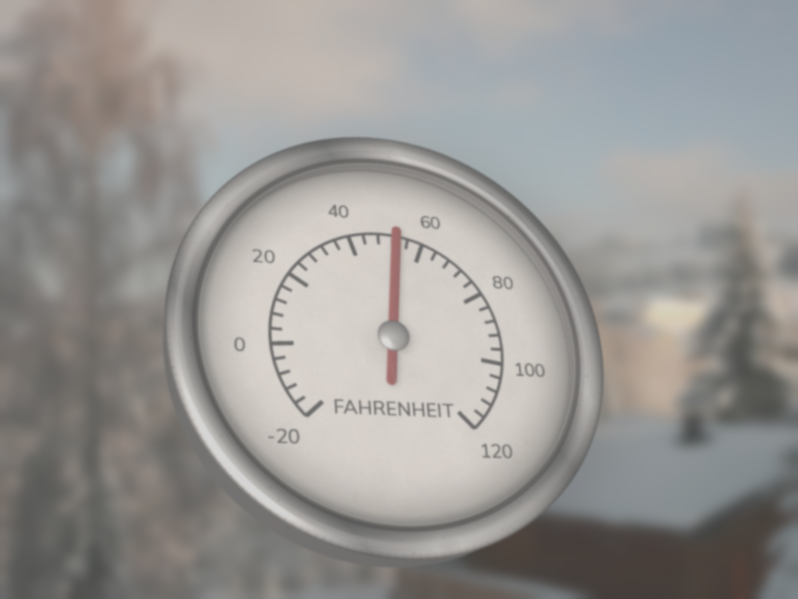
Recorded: 52
